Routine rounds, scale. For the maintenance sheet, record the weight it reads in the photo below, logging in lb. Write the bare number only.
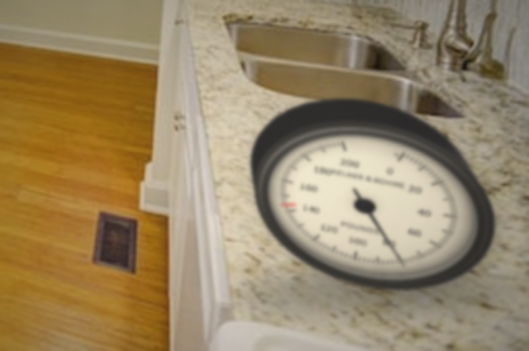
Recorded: 80
